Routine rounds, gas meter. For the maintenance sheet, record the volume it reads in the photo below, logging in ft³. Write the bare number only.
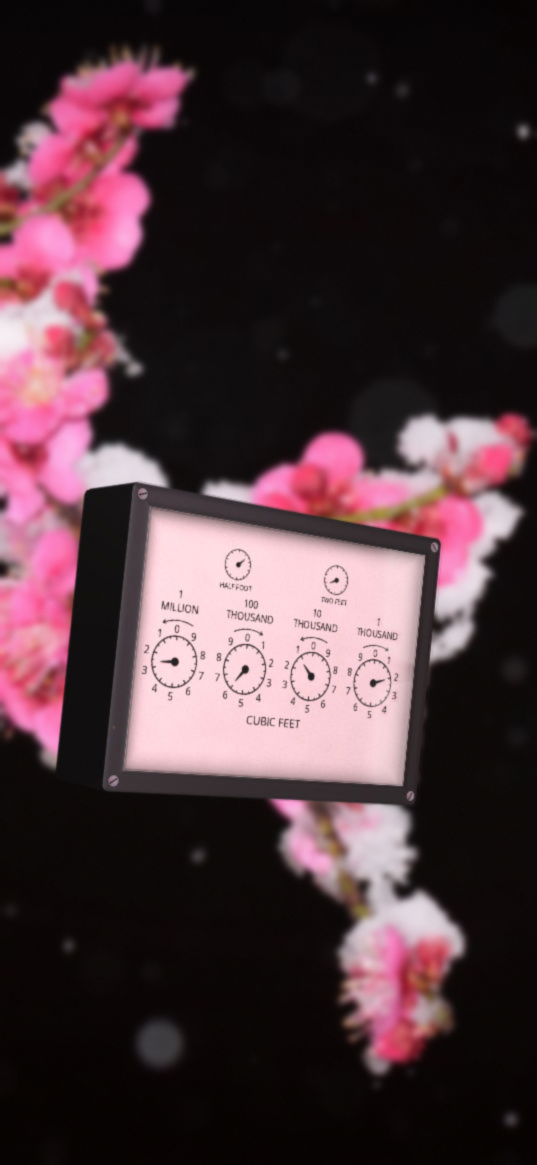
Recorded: 261200
